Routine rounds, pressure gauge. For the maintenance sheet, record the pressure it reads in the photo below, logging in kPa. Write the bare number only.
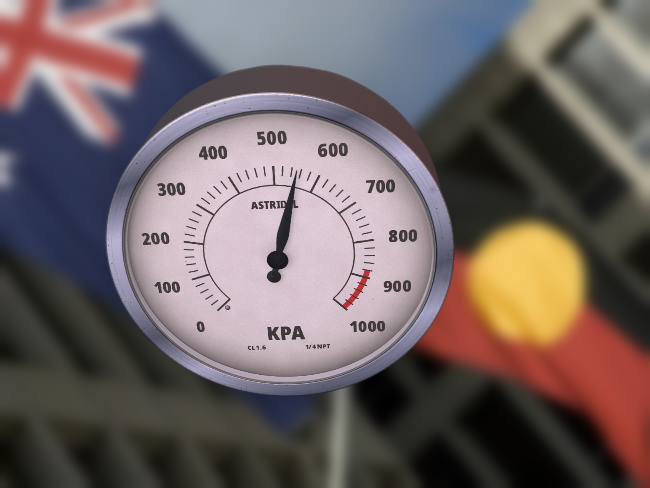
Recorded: 550
